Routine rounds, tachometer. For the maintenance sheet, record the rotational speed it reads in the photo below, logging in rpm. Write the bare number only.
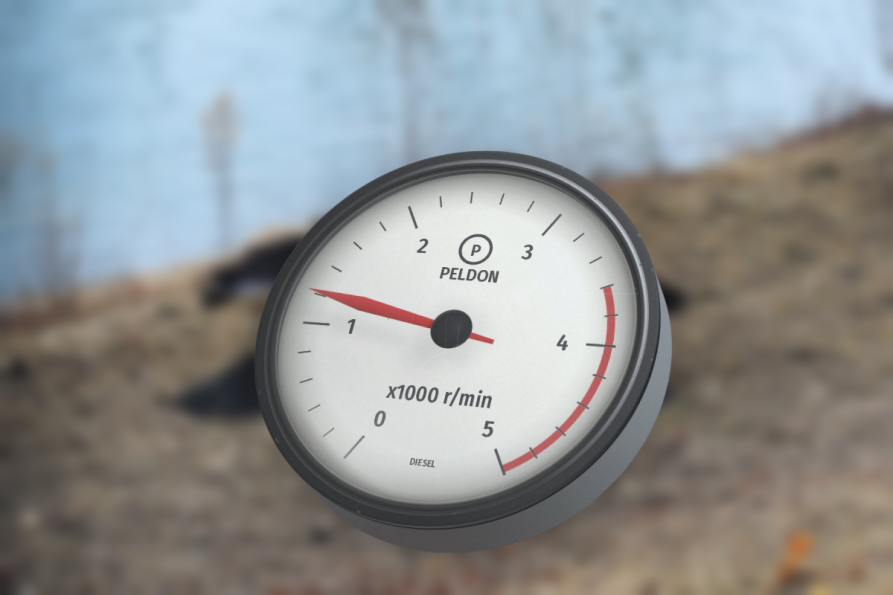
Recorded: 1200
